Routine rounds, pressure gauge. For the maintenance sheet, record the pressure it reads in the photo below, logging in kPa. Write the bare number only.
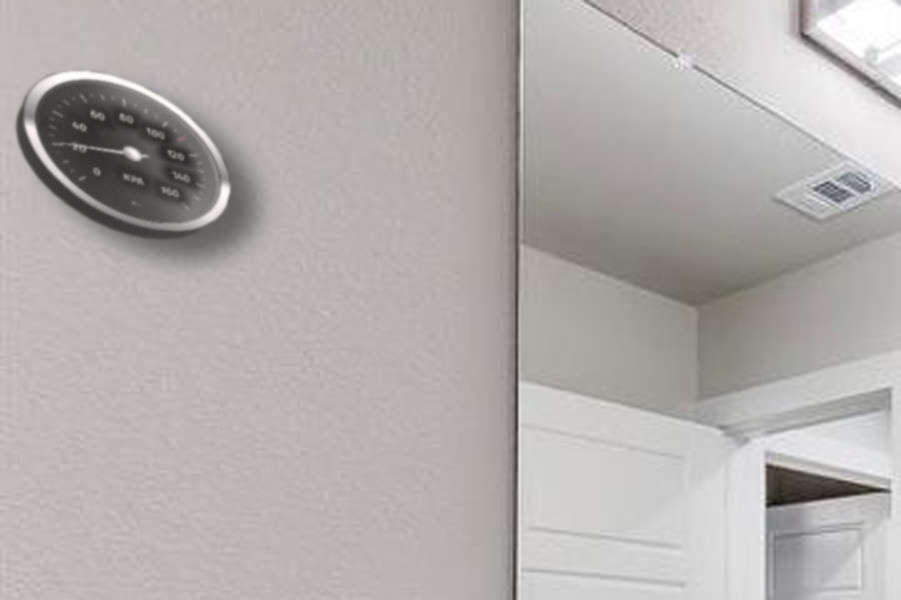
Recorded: 20
